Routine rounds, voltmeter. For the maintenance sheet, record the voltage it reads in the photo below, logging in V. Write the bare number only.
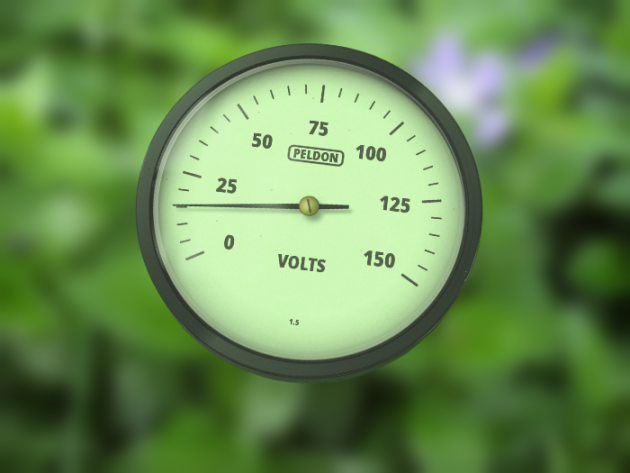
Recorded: 15
